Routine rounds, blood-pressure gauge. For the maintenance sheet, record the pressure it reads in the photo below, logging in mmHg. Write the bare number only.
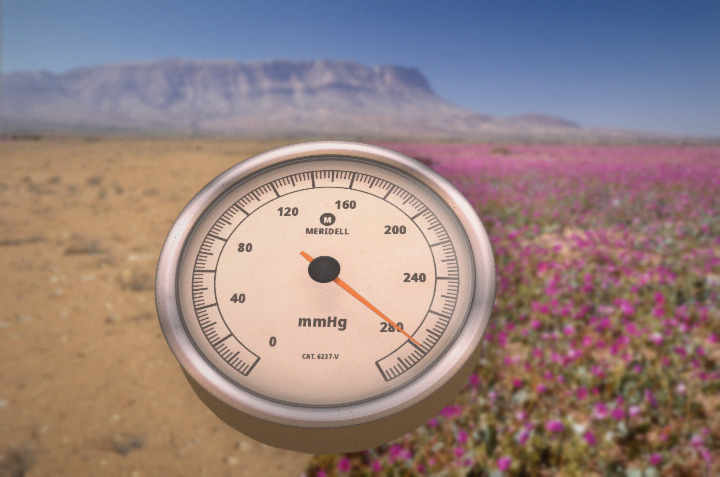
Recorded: 280
